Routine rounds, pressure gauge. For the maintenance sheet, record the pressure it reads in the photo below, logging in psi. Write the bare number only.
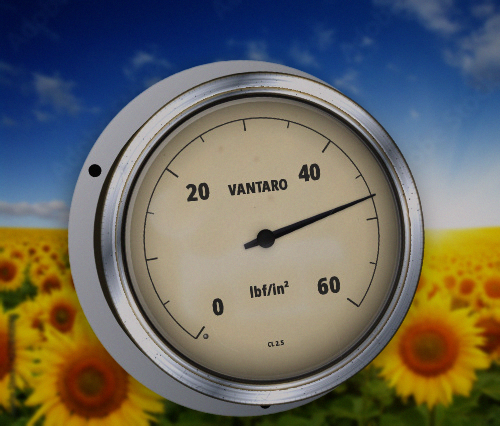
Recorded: 47.5
